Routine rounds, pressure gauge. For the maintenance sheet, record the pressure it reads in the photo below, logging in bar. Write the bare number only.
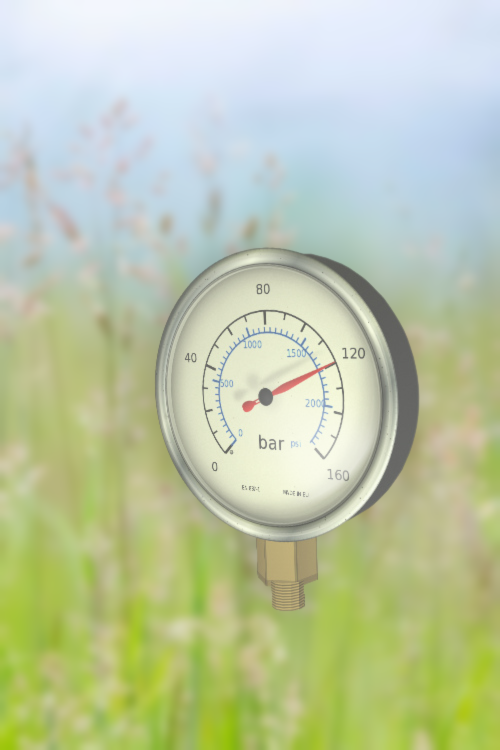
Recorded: 120
